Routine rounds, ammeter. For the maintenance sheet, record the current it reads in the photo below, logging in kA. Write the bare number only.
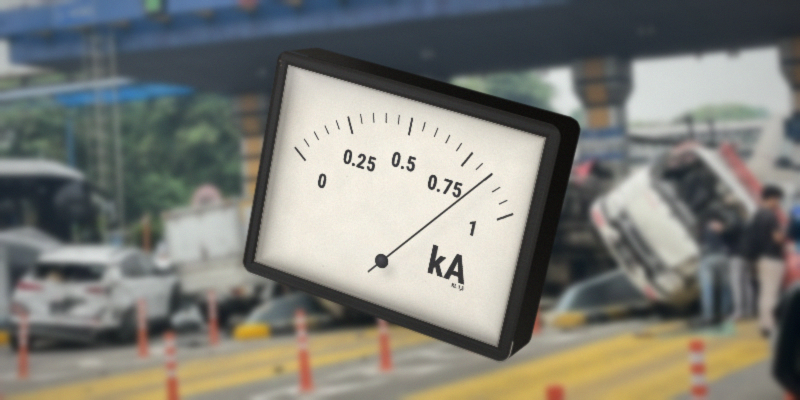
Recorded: 0.85
